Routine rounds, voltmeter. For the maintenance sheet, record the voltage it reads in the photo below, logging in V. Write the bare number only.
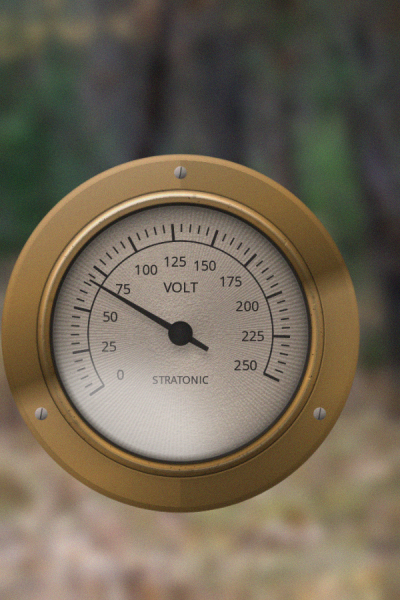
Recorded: 67.5
